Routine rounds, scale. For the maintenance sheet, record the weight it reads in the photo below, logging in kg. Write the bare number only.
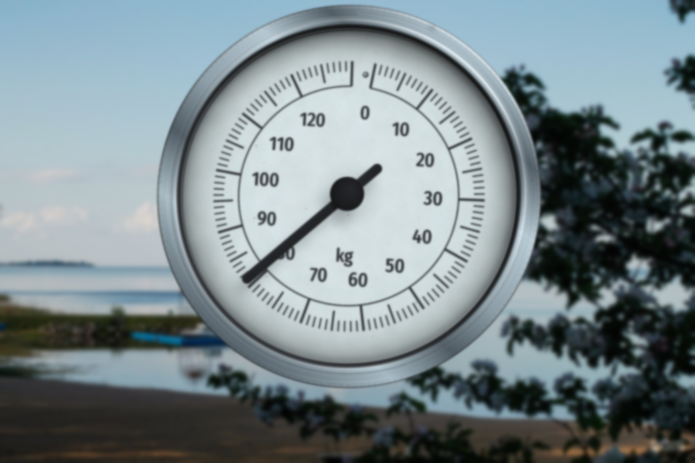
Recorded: 81
